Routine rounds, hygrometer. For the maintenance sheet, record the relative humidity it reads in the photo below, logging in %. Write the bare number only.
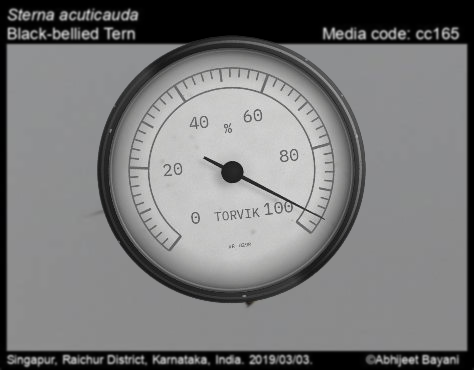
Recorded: 96
